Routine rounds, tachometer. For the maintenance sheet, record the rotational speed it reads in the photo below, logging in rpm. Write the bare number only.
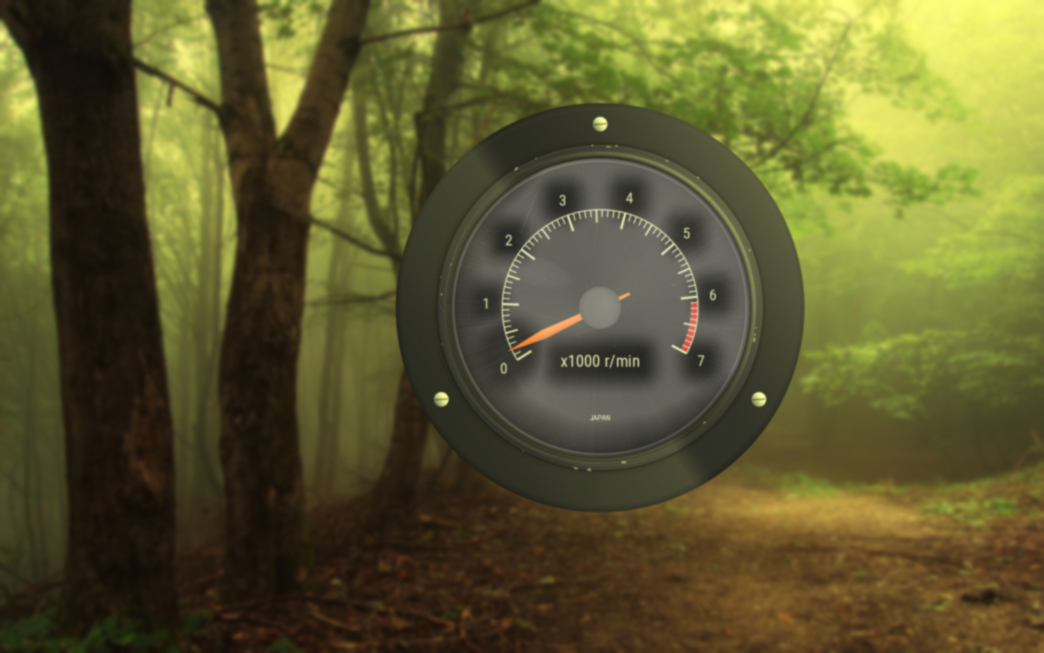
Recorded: 200
